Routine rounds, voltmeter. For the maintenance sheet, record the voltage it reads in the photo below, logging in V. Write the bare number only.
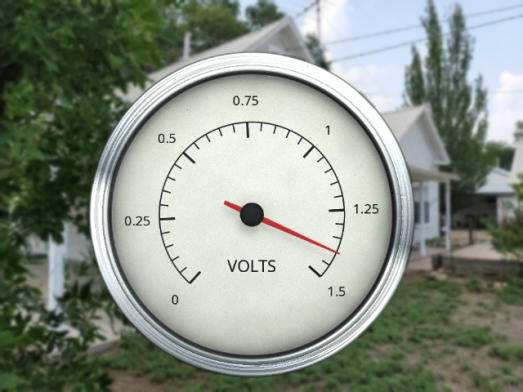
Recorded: 1.4
